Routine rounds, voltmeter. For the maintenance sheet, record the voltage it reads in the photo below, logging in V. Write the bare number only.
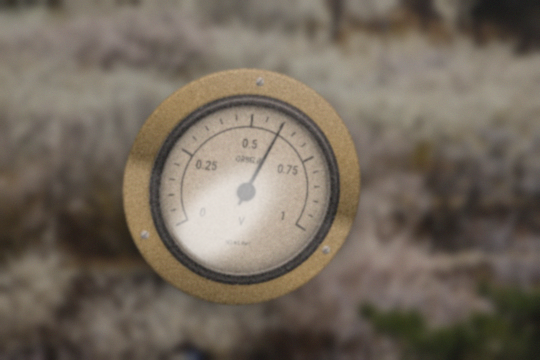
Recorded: 0.6
